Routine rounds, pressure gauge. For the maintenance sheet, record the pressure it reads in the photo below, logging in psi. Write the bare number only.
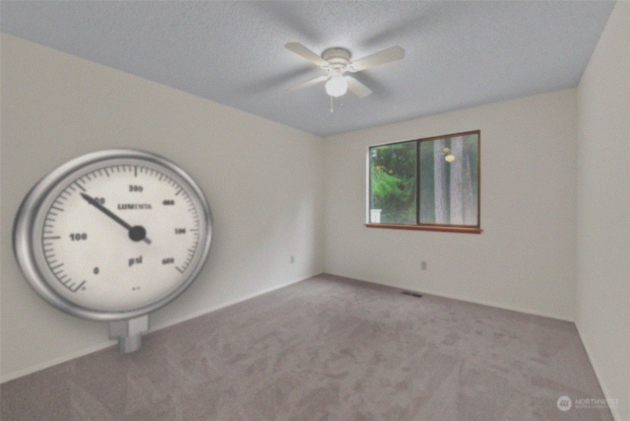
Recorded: 190
